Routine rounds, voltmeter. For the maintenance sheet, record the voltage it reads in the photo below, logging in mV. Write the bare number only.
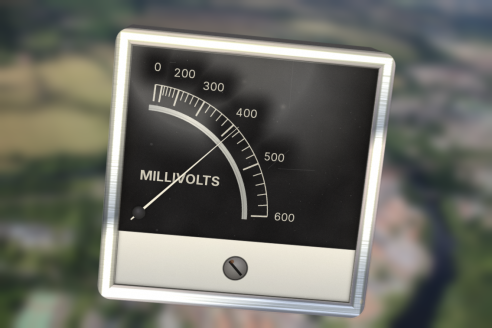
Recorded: 410
